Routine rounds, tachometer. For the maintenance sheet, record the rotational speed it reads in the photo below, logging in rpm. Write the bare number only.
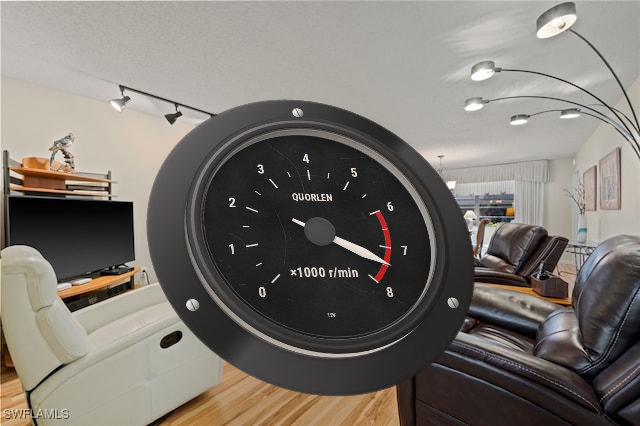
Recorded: 7500
